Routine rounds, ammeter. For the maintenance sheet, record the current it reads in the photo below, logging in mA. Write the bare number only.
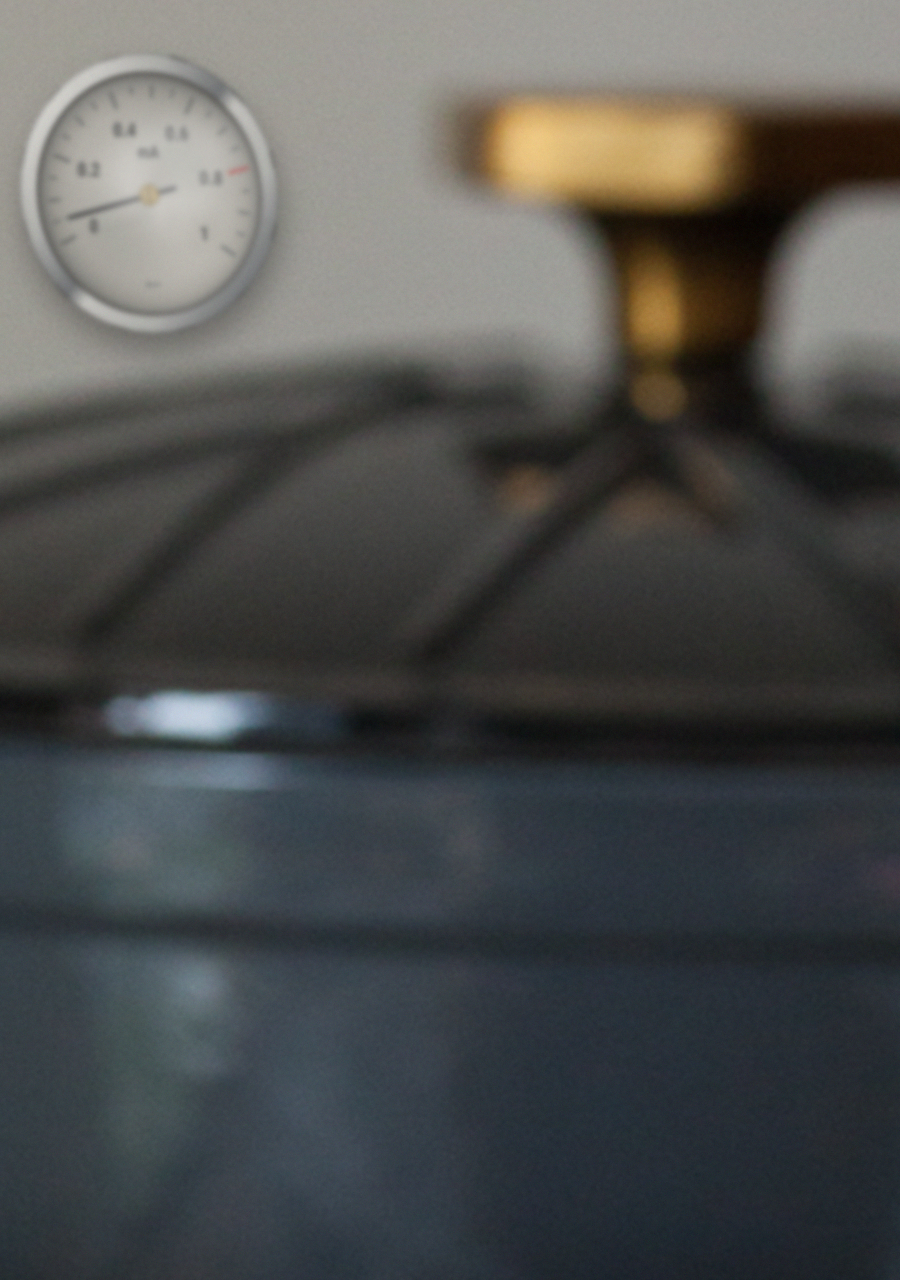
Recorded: 0.05
